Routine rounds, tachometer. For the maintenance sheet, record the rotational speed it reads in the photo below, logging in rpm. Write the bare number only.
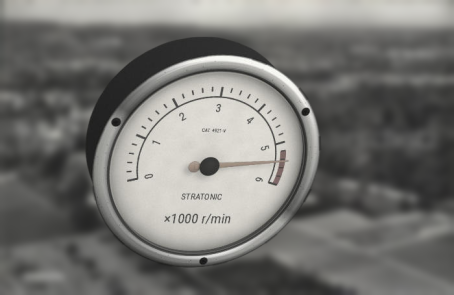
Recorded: 5400
